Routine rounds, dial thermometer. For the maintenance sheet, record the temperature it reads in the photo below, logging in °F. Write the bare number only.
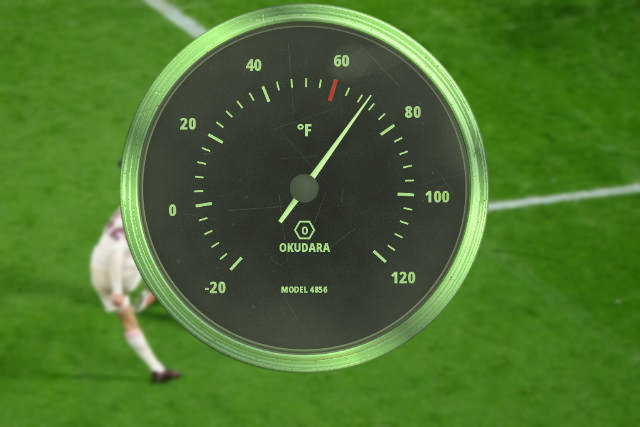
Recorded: 70
